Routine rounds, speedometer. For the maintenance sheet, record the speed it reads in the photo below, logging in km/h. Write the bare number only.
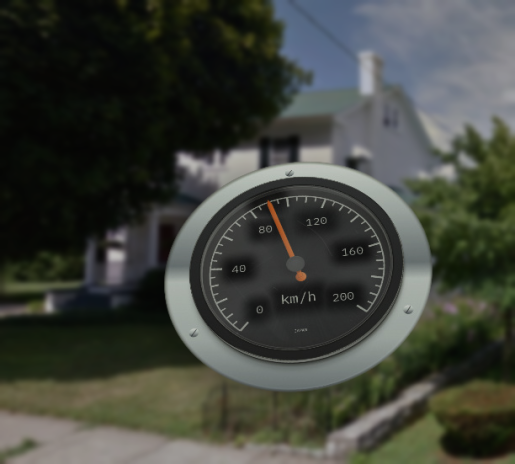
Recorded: 90
